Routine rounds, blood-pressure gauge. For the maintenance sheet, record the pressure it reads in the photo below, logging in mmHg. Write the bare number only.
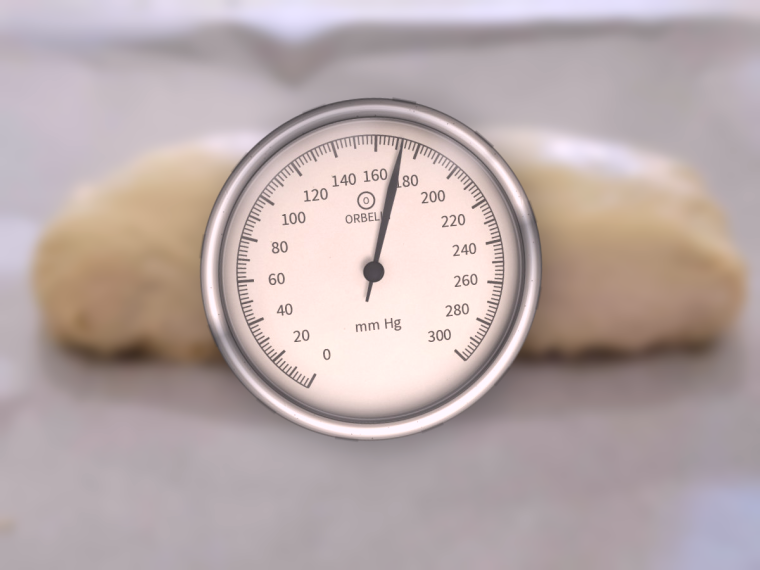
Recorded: 172
